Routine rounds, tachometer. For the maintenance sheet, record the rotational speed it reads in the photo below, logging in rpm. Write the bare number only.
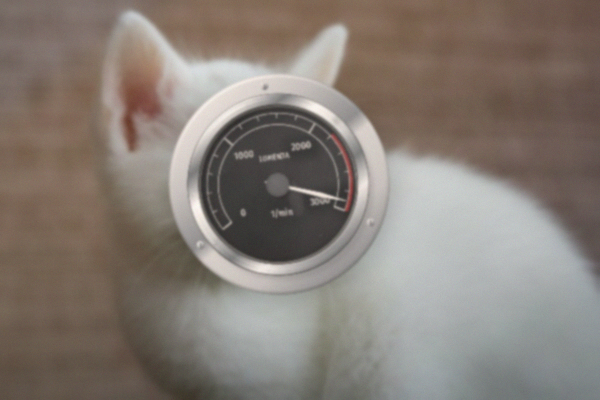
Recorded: 2900
